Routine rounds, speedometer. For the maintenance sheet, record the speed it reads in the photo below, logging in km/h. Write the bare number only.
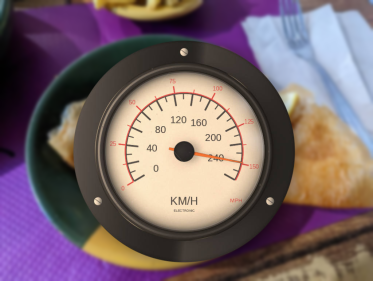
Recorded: 240
